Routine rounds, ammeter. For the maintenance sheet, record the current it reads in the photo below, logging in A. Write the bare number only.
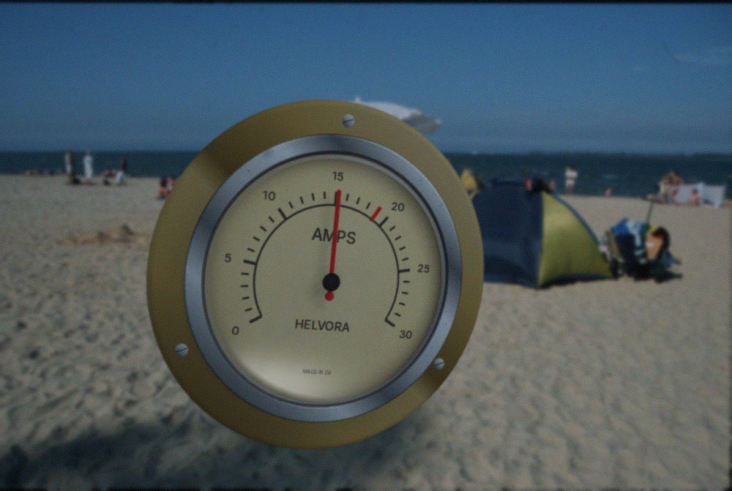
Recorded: 15
